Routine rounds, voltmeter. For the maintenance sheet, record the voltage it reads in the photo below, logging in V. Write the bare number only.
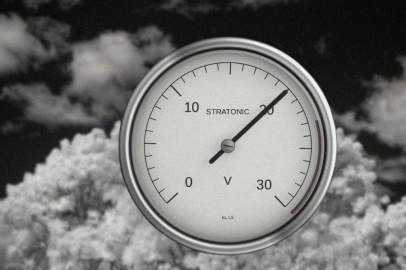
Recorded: 20
